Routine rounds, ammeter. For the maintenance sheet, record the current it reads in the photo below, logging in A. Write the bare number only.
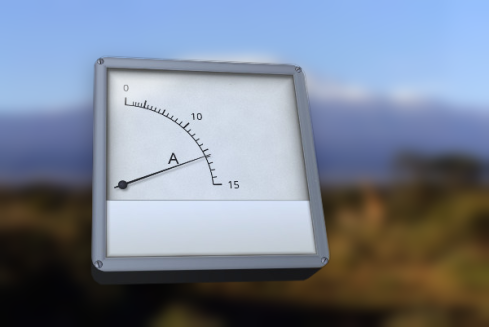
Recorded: 13
